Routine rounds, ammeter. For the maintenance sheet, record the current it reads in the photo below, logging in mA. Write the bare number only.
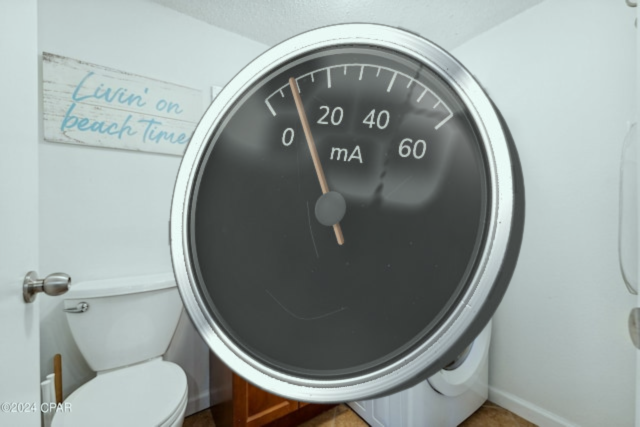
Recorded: 10
